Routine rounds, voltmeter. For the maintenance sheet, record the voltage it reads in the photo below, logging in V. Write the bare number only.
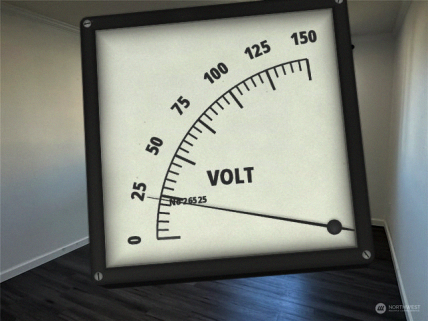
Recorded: 22.5
